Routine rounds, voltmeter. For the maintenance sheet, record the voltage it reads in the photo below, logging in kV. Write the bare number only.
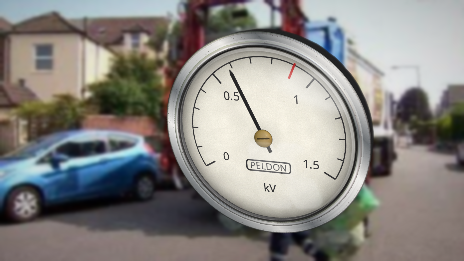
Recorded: 0.6
